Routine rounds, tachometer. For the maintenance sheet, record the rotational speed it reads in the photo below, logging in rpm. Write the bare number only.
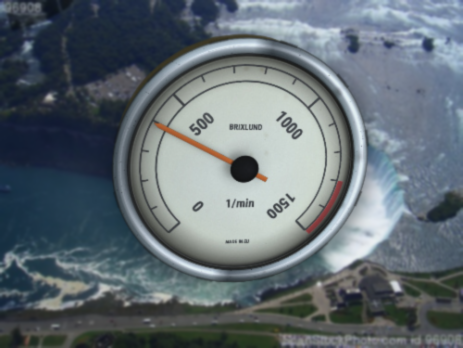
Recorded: 400
